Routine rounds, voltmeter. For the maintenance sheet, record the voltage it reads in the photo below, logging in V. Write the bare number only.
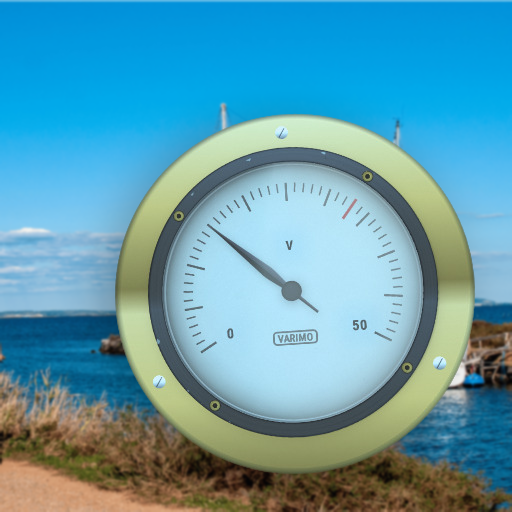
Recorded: 15
